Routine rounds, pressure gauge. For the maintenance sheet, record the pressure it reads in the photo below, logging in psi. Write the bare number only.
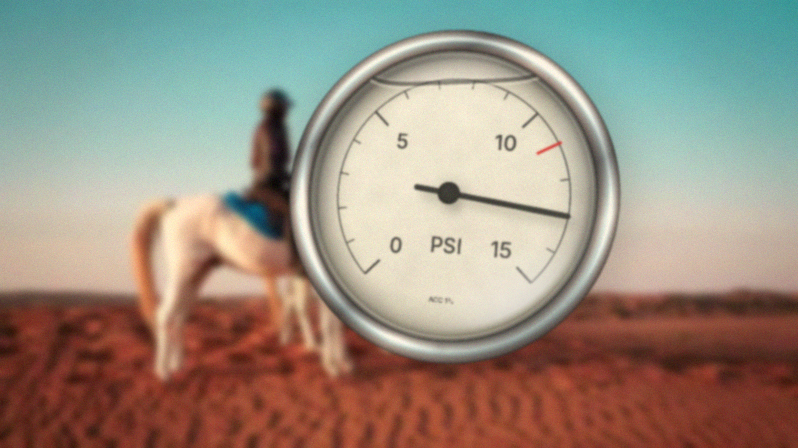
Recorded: 13
